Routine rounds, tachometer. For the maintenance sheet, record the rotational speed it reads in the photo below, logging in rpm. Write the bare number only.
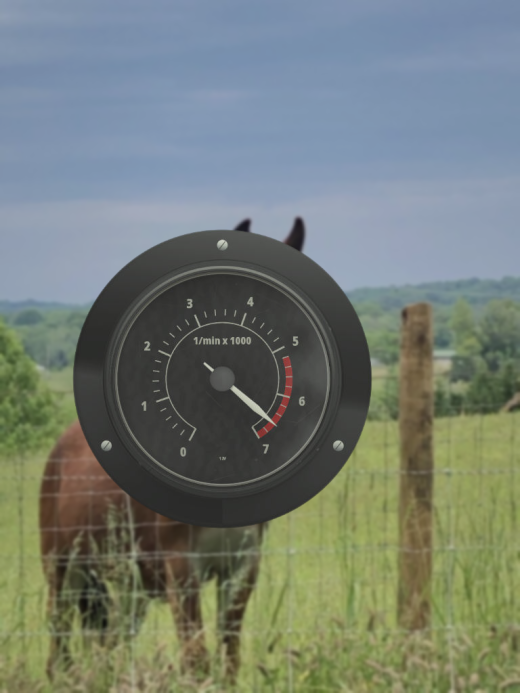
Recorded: 6600
